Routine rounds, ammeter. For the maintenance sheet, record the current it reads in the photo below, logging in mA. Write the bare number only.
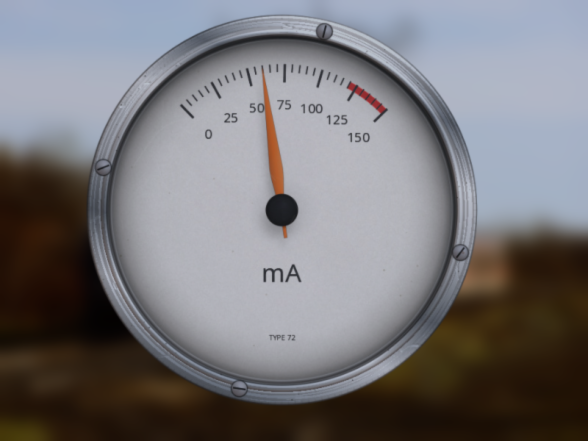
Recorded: 60
